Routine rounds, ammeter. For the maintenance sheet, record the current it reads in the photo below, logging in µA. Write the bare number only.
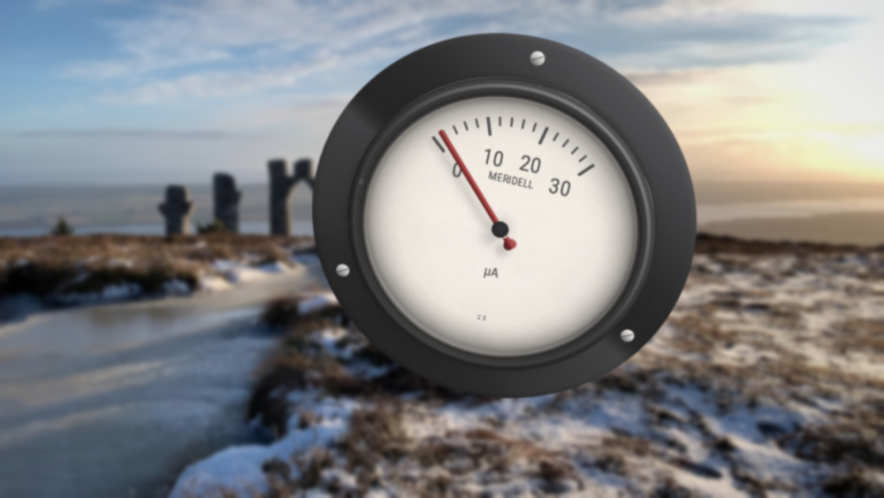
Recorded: 2
